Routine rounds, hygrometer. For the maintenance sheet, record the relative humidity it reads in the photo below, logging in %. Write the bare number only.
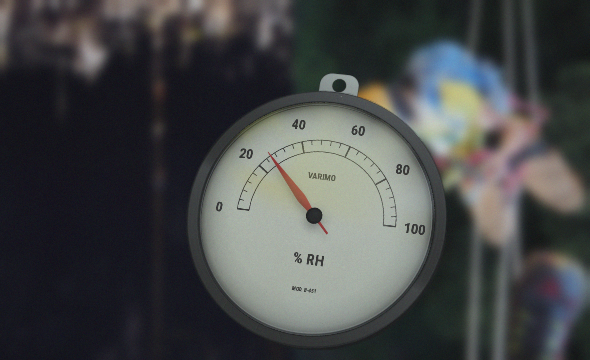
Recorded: 26
